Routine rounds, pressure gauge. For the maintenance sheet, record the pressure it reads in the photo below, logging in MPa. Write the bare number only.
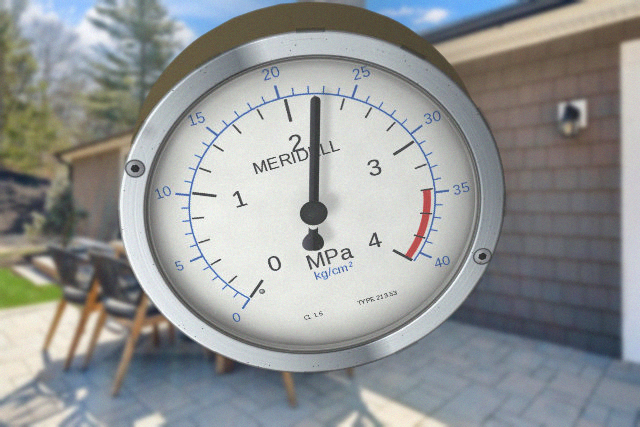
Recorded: 2.2
